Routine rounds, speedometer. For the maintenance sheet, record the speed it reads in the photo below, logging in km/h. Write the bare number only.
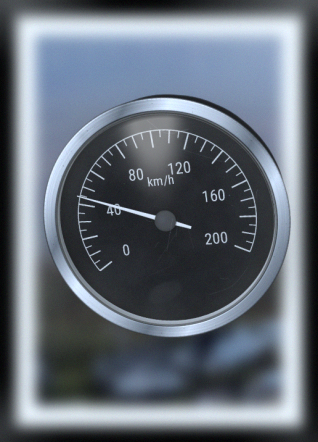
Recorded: 45
